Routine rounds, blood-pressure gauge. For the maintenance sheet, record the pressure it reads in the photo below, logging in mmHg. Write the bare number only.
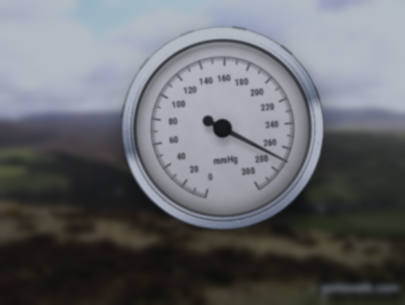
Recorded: 270
